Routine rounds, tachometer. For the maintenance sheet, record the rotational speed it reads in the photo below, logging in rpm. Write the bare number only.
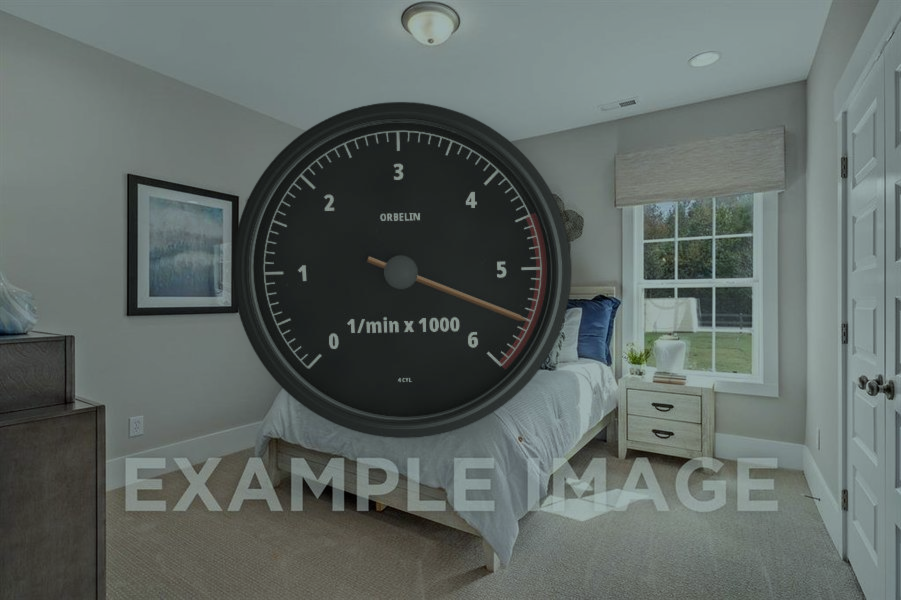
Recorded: 5500
